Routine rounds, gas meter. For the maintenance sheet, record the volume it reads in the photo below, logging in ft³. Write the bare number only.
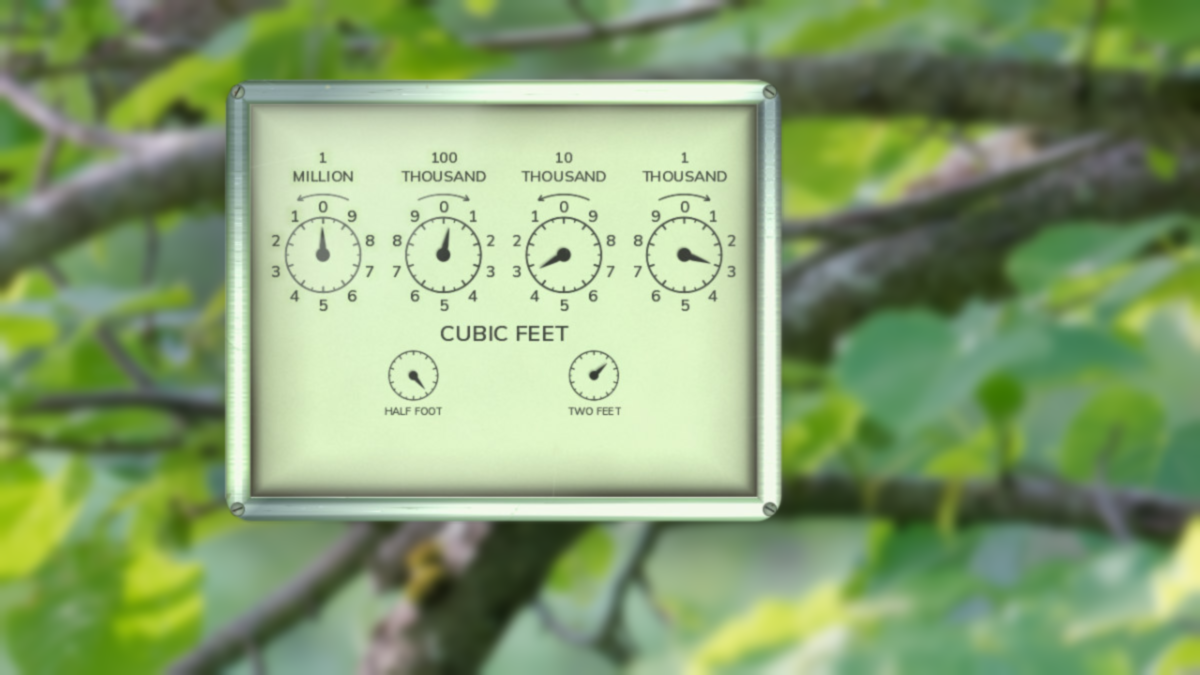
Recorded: 3300
